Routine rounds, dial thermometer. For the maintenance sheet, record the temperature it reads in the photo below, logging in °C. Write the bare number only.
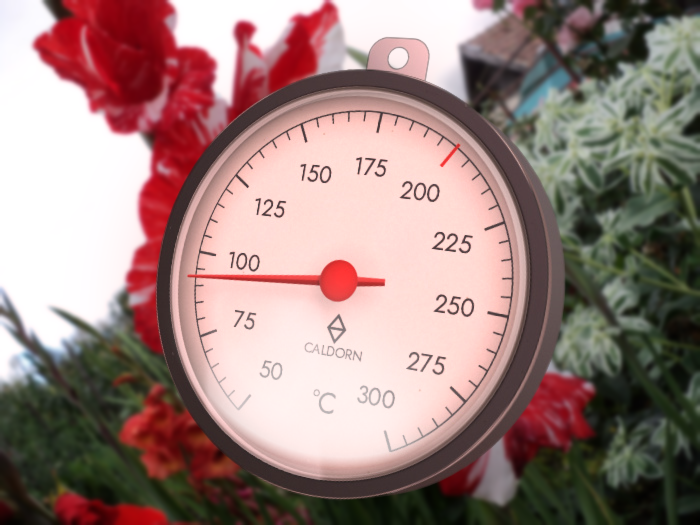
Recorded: 92.5
